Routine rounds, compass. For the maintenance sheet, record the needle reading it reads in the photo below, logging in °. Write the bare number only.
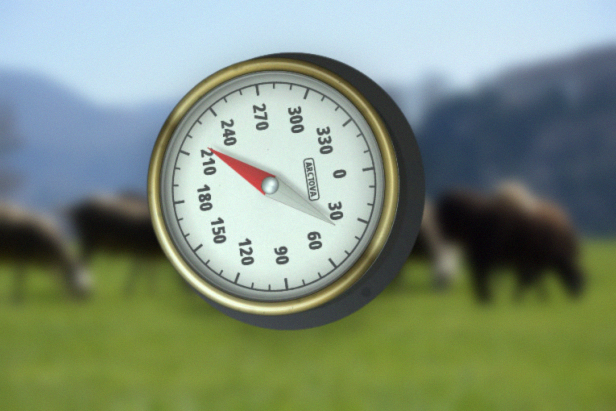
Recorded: 220
